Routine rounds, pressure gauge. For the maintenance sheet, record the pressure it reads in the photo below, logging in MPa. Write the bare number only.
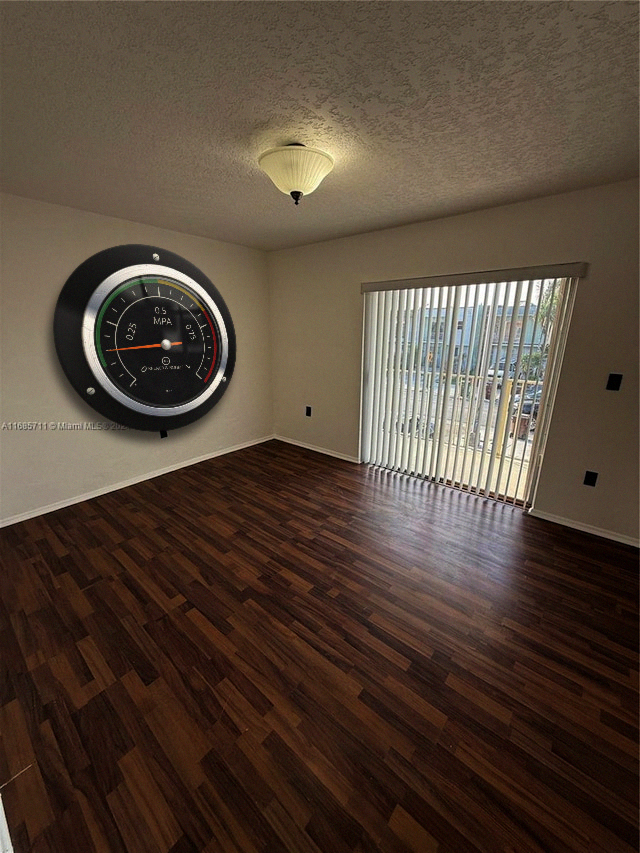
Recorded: 0.15
